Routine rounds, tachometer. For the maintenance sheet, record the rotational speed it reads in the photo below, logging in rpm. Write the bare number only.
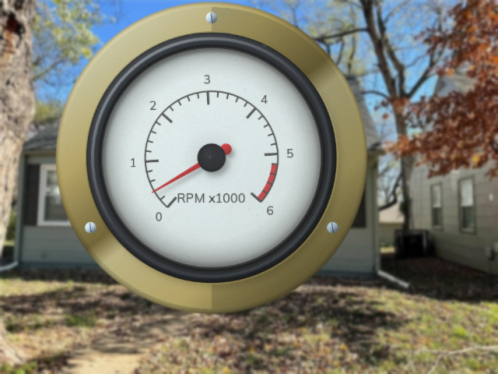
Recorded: 400
